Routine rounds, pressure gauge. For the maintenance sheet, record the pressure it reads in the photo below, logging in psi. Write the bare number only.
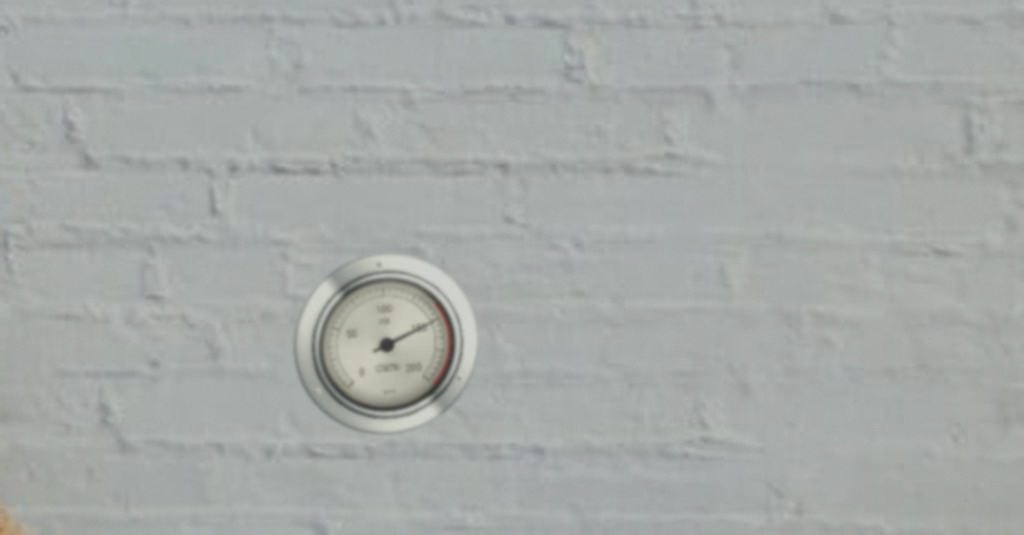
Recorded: 150
